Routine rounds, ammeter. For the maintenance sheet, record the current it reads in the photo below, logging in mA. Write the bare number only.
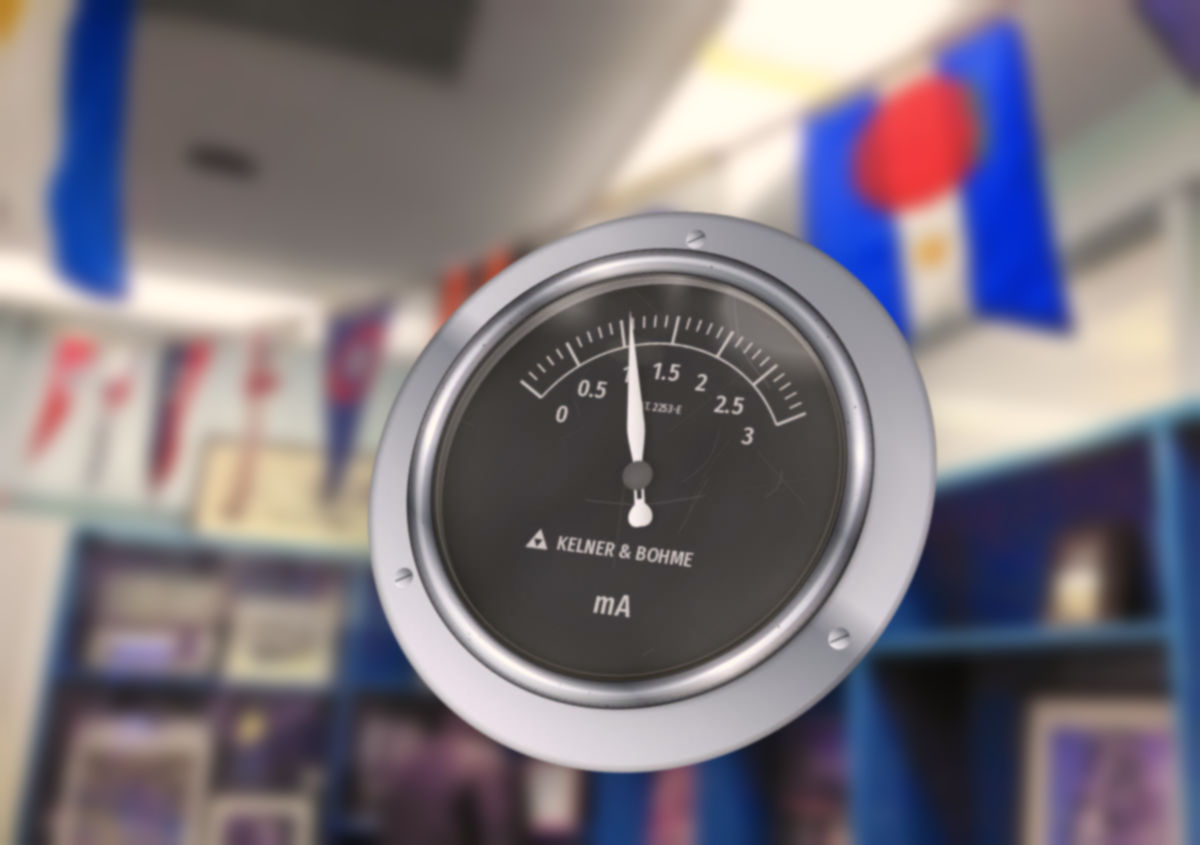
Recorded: 1.1
